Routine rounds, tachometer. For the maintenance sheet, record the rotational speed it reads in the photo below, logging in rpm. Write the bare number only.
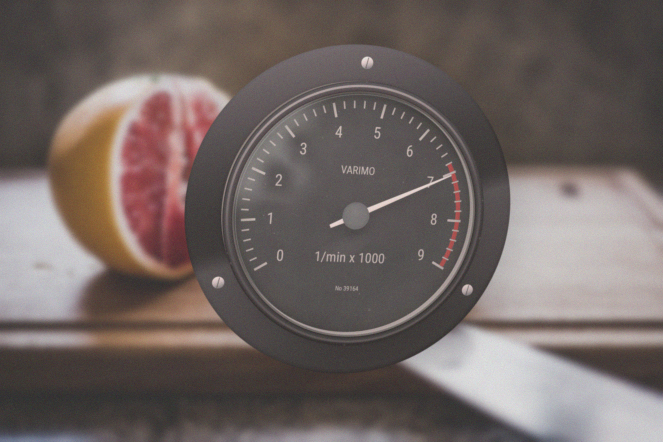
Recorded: 7000
